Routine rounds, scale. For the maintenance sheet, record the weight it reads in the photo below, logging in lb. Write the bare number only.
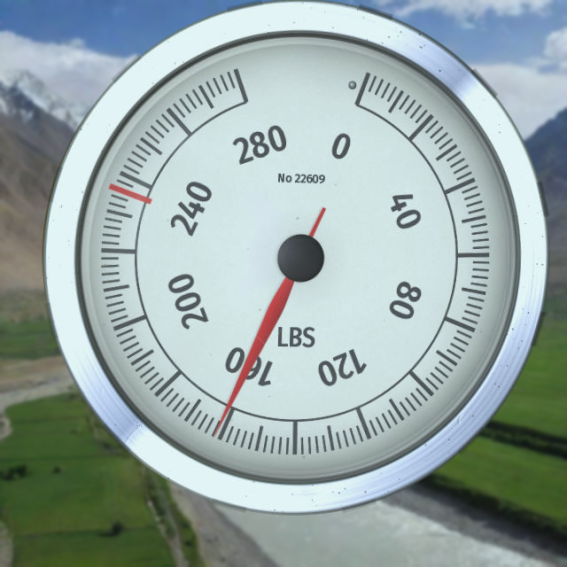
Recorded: 162
